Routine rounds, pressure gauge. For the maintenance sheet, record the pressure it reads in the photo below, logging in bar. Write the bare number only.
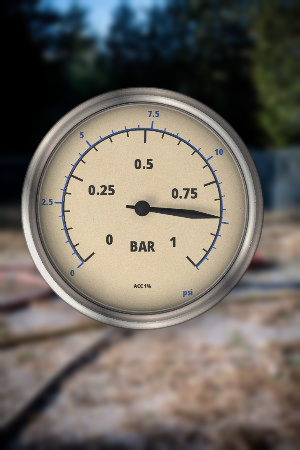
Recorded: 0.85
